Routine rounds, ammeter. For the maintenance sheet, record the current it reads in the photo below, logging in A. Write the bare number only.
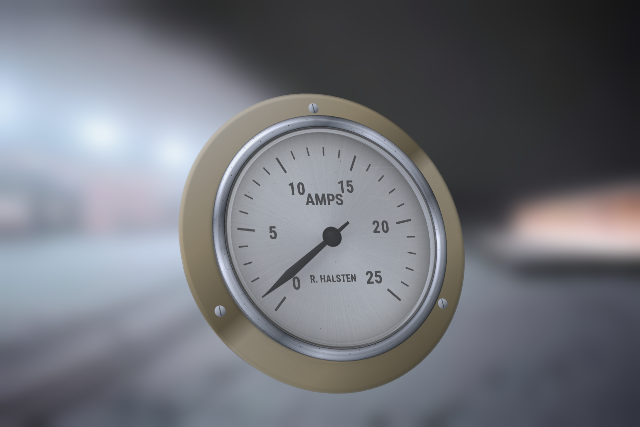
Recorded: 1
